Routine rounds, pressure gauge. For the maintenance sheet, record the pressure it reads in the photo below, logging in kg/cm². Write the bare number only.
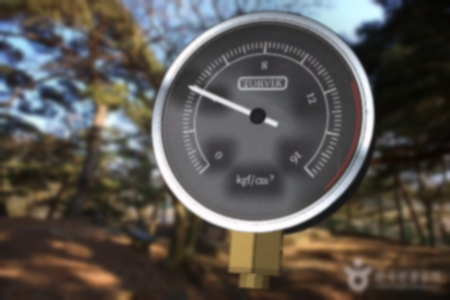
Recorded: 4
